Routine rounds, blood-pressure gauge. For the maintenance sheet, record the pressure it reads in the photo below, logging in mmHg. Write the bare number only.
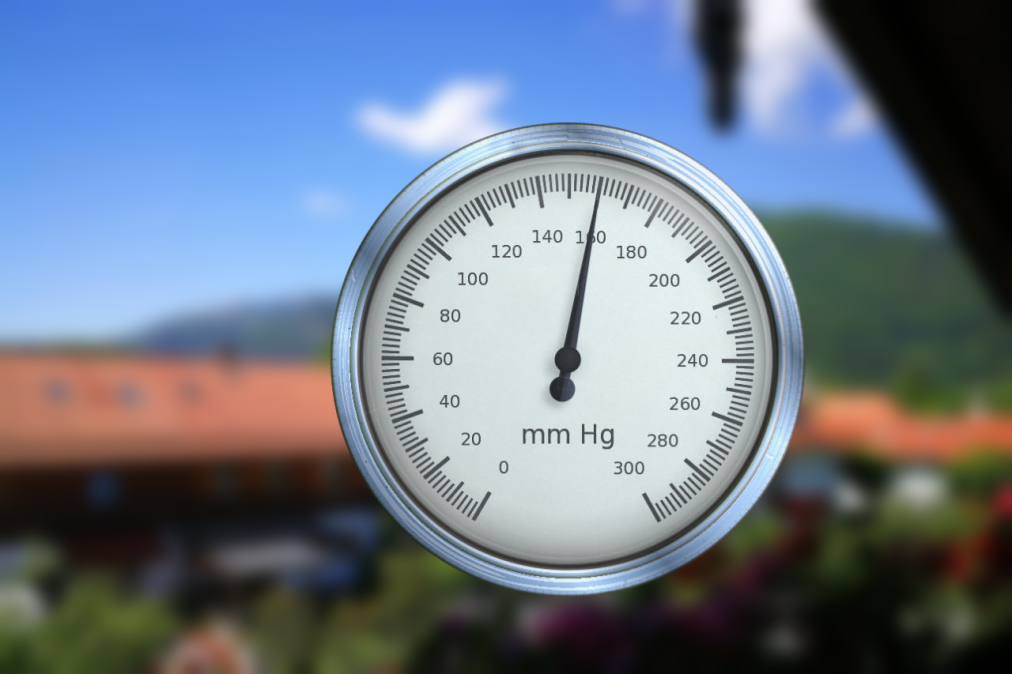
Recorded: 160
